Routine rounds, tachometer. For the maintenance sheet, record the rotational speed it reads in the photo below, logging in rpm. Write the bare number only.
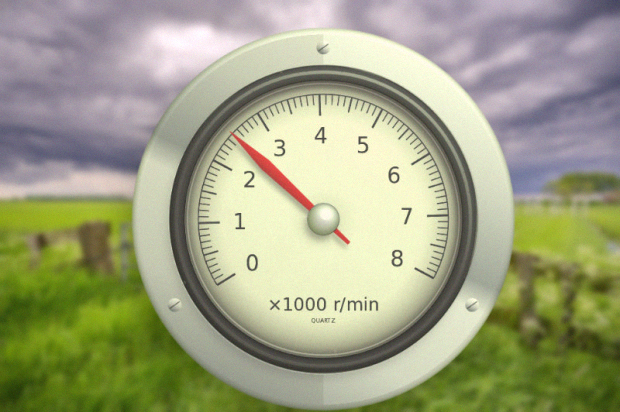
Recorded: 2500
